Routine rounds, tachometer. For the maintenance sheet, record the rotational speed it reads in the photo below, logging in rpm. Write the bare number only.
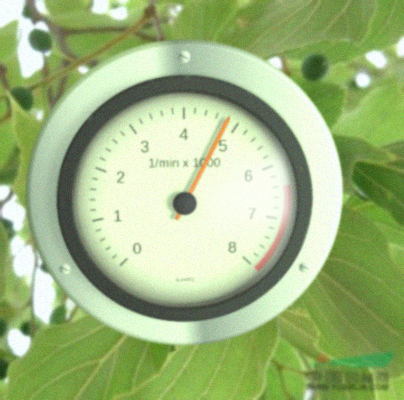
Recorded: 4800
